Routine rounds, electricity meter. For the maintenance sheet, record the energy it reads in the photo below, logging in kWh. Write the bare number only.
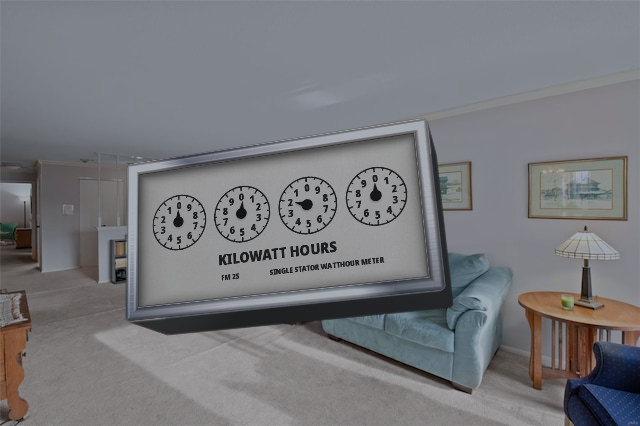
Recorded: 20
